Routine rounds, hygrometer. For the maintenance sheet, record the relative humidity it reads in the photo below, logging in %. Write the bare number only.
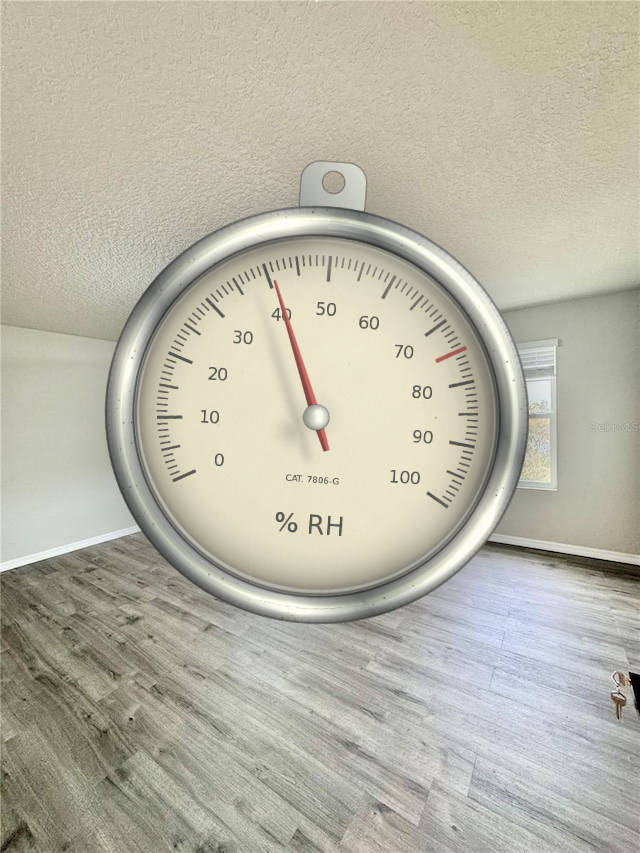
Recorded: 41
